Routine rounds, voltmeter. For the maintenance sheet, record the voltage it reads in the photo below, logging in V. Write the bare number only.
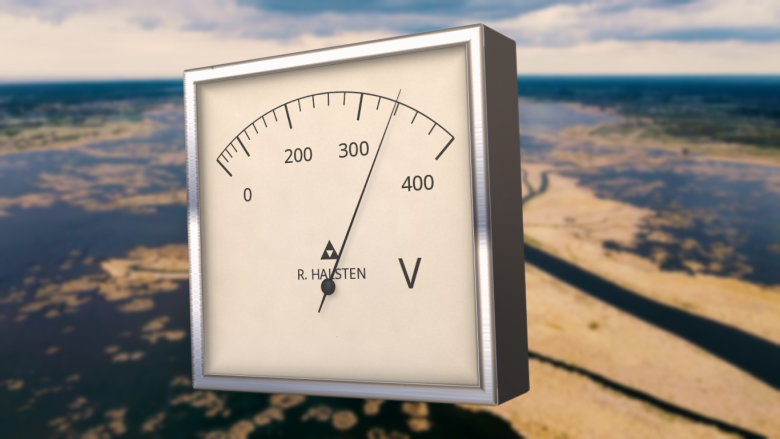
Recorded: 340
